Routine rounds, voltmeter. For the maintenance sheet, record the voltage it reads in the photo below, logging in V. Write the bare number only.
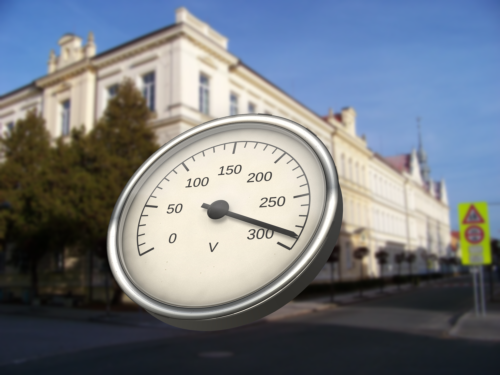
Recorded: 290
